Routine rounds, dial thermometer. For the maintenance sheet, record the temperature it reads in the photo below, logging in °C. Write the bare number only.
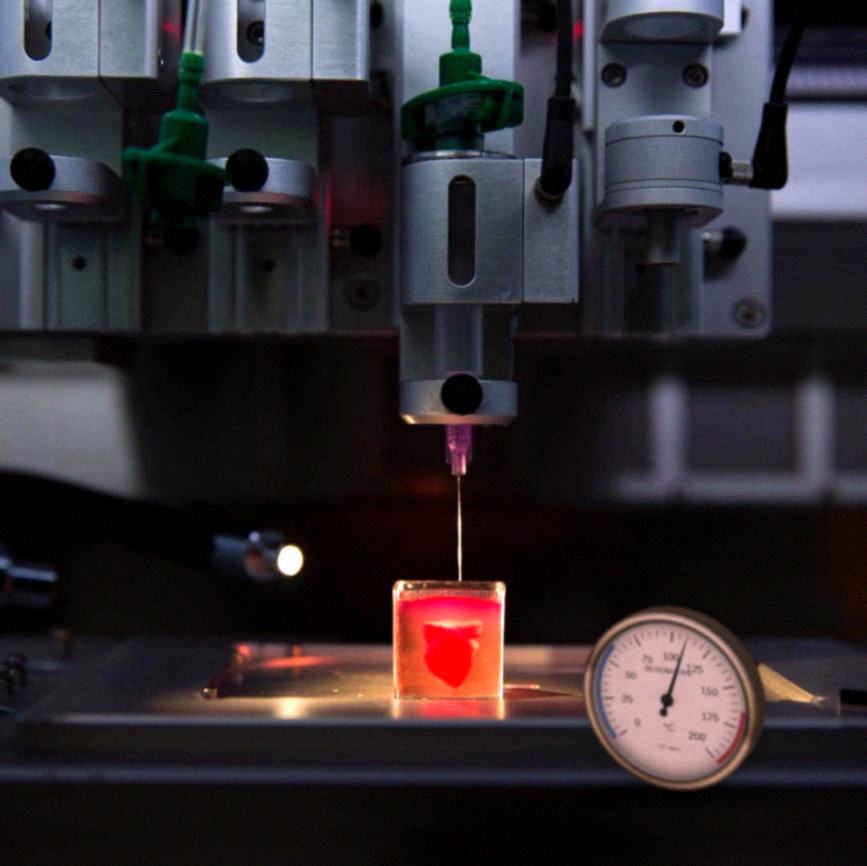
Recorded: 110
